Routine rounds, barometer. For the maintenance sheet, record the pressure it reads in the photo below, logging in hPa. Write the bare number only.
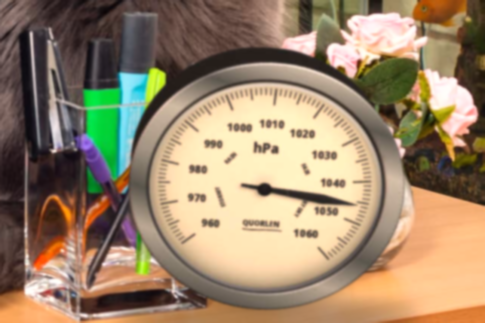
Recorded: 1045
